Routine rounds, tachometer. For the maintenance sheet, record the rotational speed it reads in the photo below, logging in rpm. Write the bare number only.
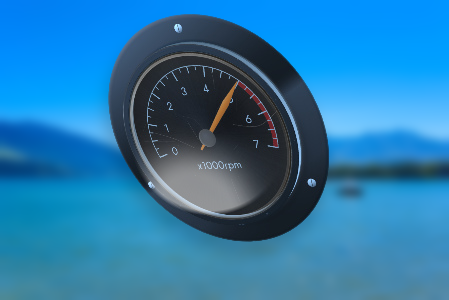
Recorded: 5000
